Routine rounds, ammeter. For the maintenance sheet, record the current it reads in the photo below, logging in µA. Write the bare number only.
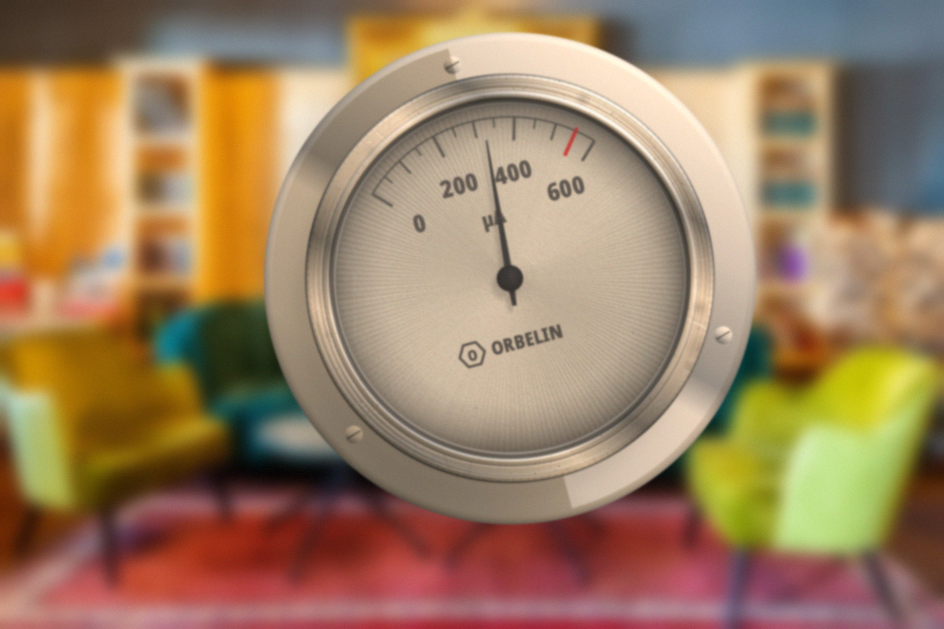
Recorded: 325
